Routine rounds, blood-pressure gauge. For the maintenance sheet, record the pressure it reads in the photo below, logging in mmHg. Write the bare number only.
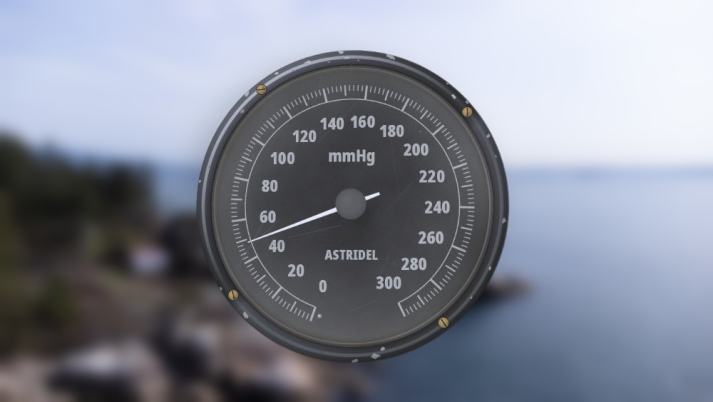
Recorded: 48
